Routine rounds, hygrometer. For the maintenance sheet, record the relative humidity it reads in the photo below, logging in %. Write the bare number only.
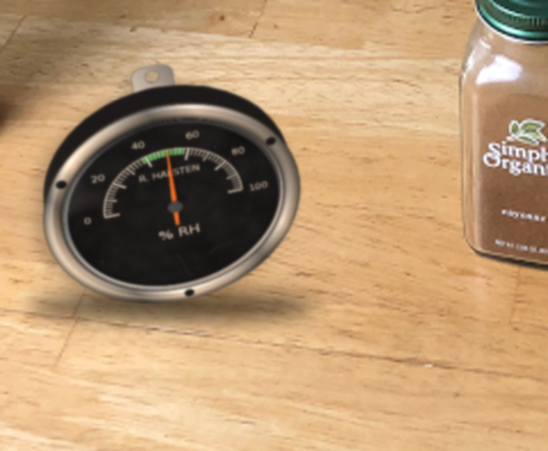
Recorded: 50
